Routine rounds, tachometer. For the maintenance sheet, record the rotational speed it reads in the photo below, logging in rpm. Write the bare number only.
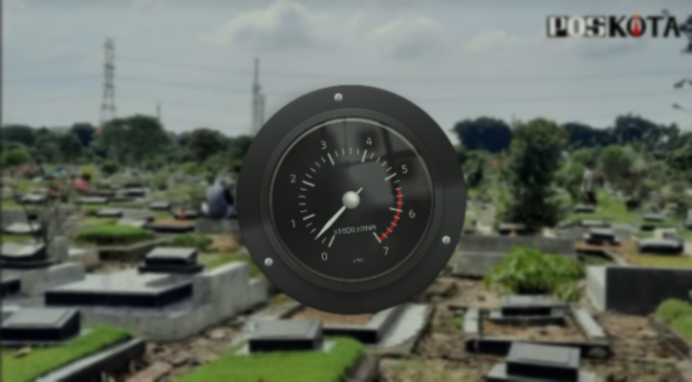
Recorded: 400
